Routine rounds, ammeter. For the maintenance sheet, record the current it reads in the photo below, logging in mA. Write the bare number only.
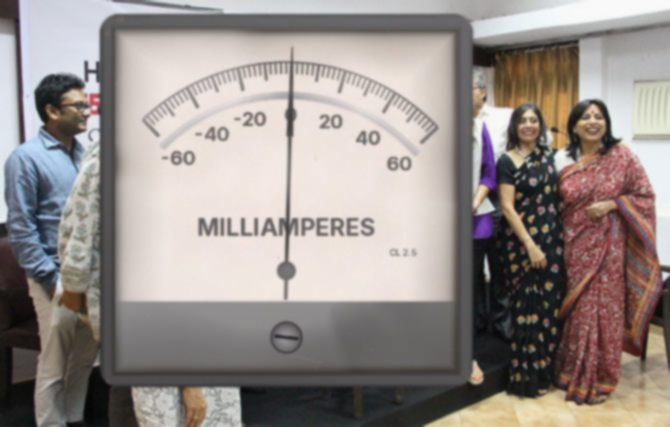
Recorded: 0
